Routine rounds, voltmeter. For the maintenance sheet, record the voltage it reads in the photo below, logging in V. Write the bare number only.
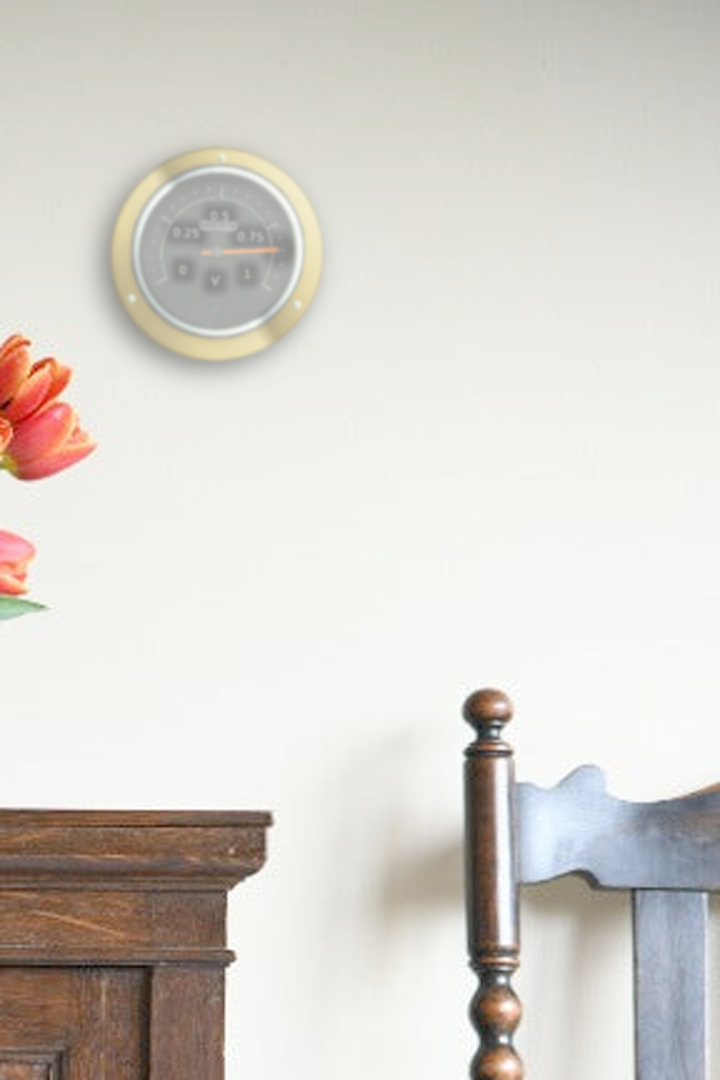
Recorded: 0.85
